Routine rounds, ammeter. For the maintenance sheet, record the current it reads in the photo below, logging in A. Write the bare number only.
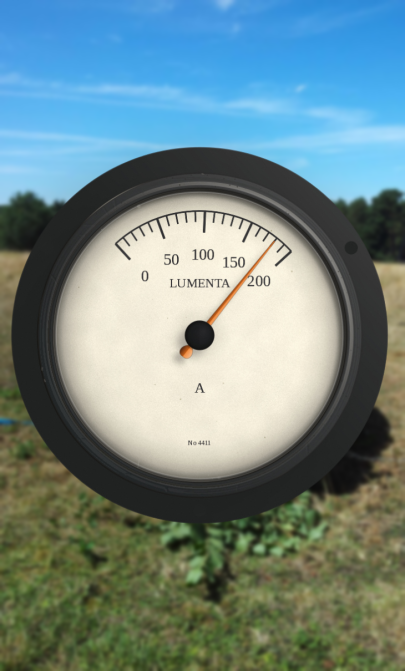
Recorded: 180
